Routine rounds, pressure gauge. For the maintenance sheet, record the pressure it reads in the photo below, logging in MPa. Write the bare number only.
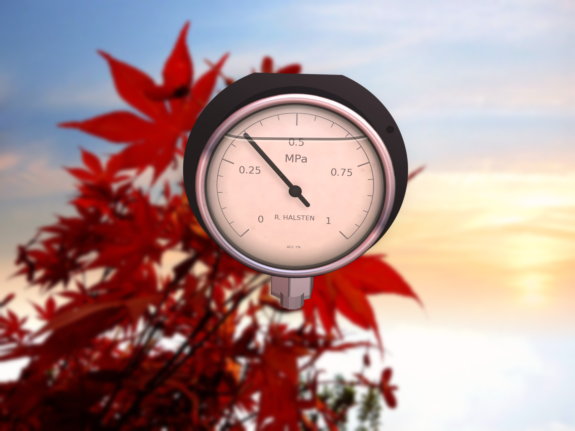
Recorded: 0.35
